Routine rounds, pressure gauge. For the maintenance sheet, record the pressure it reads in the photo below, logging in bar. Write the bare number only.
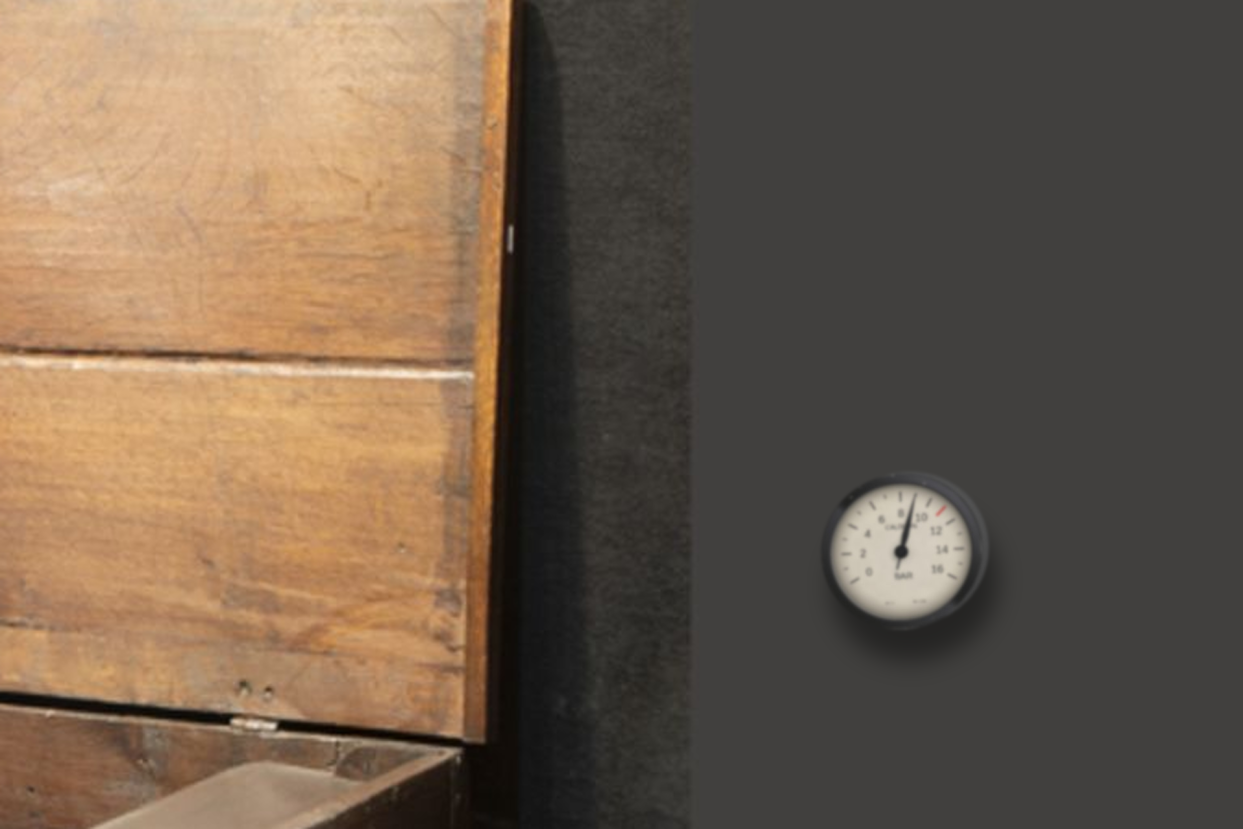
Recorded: 9
